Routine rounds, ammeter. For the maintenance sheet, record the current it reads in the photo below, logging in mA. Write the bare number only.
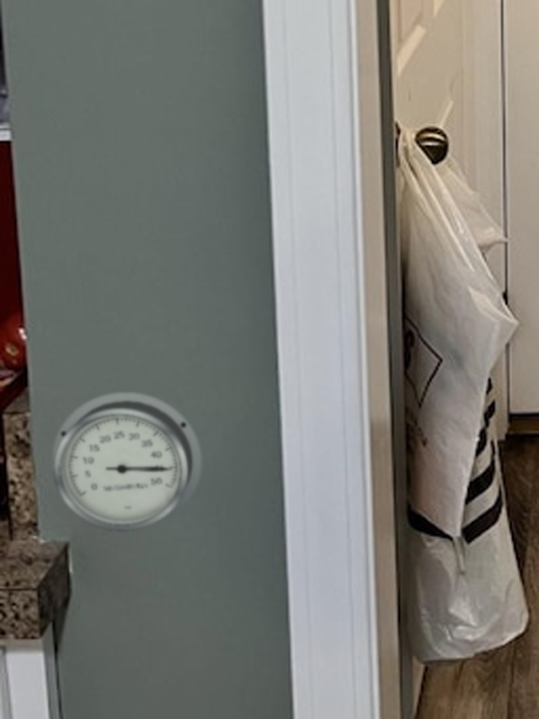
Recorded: 45
